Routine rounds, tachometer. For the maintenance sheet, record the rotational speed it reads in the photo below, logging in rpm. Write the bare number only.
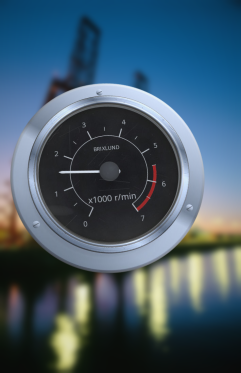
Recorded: 1500
